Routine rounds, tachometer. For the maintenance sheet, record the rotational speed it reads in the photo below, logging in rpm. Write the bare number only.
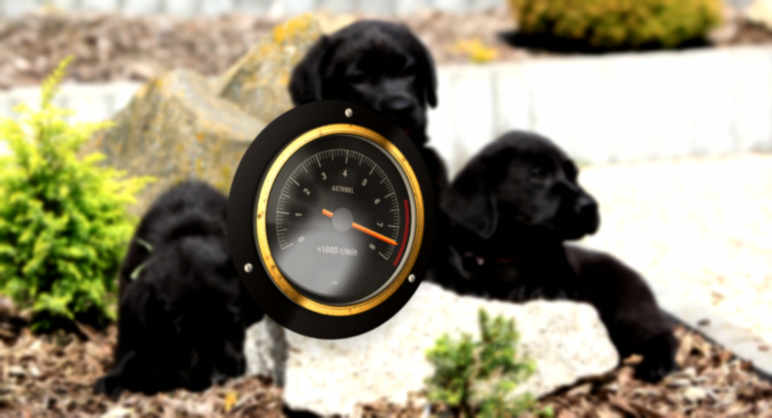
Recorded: 7500
